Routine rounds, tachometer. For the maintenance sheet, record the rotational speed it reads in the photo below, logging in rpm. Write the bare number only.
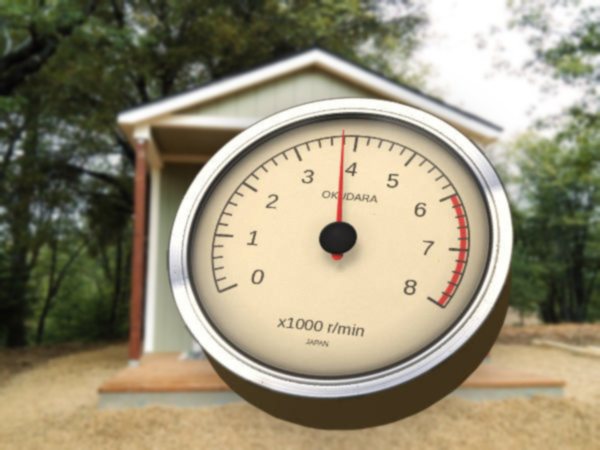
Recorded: 3800
